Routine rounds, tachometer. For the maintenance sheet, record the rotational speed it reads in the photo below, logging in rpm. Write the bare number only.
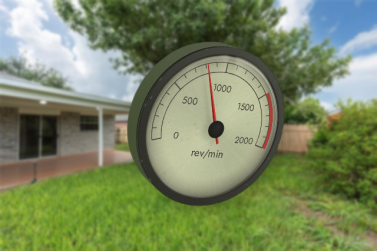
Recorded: 800
